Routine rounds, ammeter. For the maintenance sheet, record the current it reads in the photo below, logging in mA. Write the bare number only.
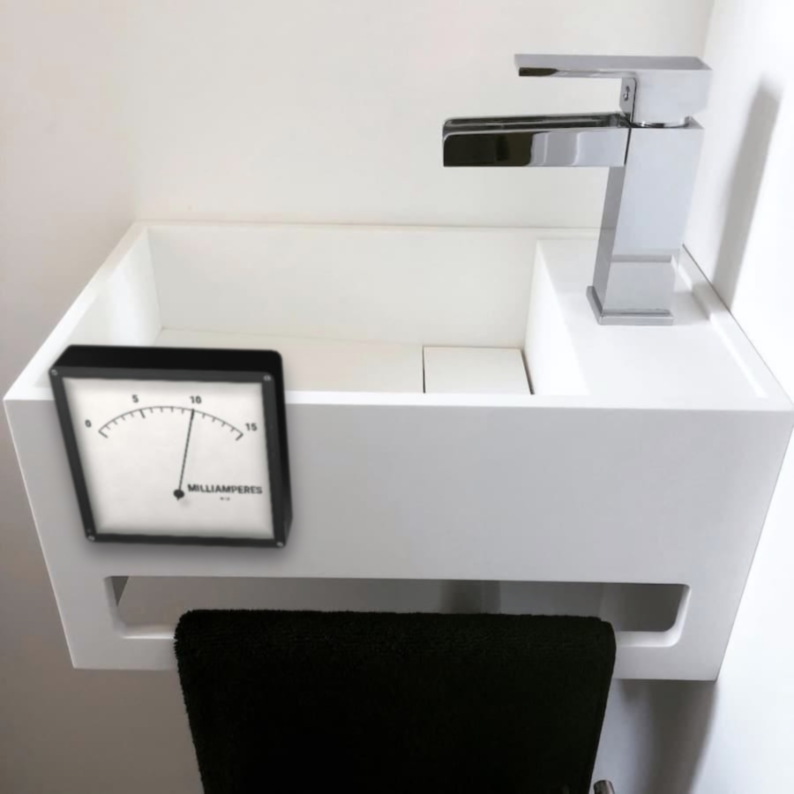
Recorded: 10
